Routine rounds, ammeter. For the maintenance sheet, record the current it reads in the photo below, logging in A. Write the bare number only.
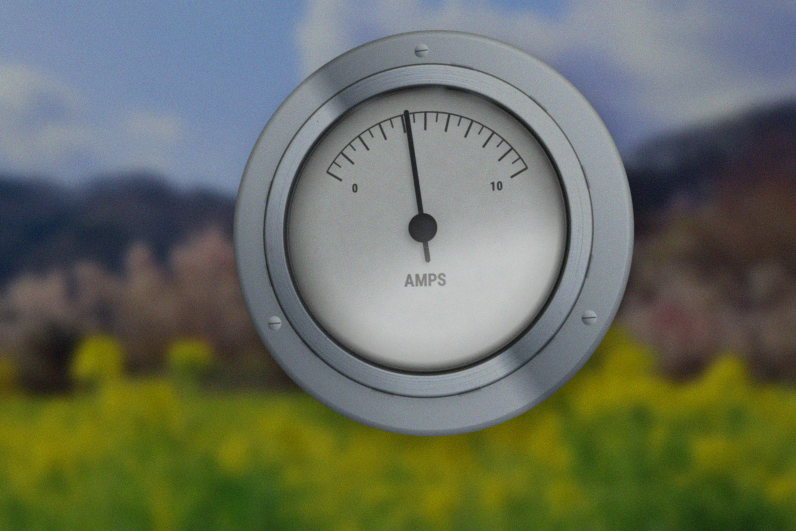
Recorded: 4.25
